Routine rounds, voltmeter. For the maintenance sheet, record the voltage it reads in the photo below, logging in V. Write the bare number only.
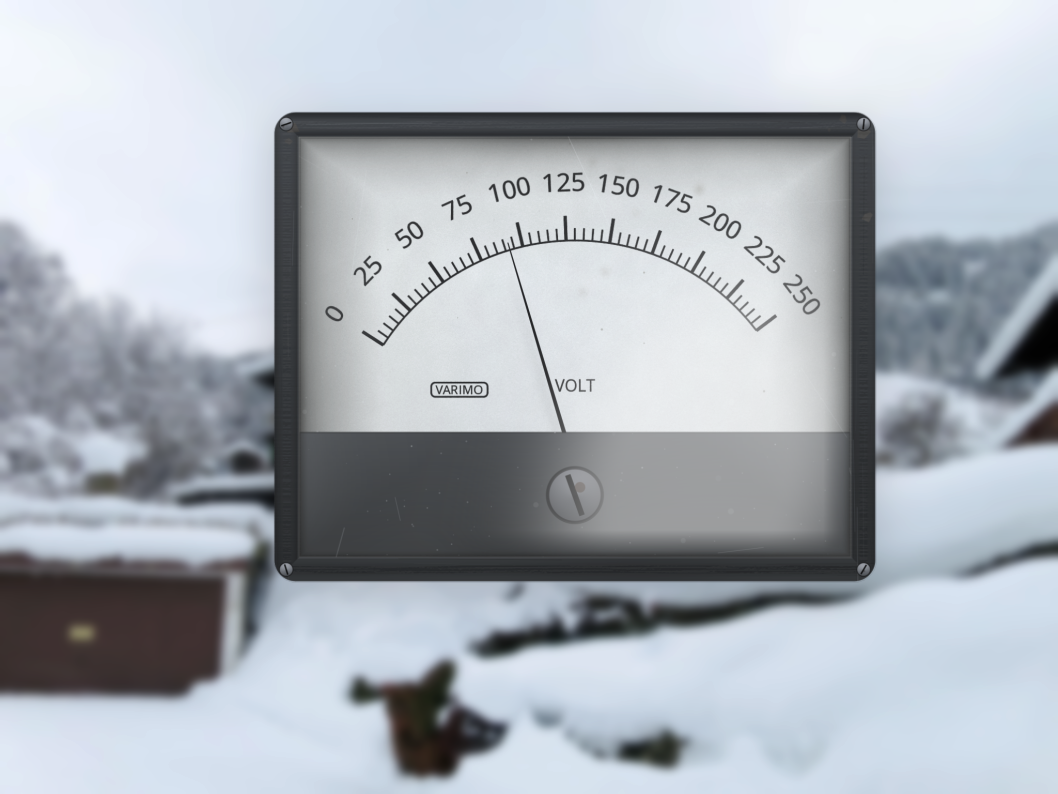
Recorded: 92.5
